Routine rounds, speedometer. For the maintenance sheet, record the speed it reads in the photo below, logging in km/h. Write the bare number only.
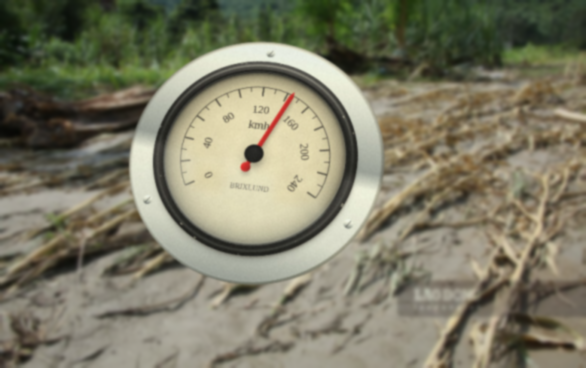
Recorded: 145
